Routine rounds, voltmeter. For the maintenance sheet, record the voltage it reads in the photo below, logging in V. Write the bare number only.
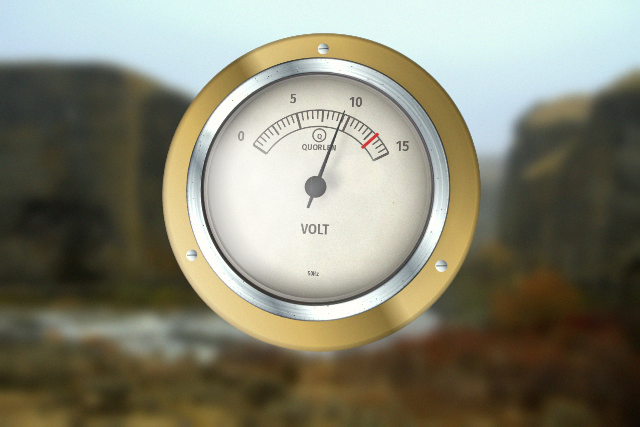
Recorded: 9.5
